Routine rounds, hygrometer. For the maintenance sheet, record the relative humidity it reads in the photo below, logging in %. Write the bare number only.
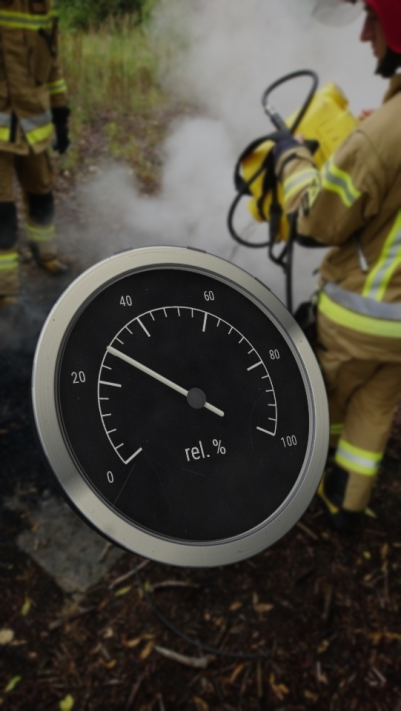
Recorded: 28
